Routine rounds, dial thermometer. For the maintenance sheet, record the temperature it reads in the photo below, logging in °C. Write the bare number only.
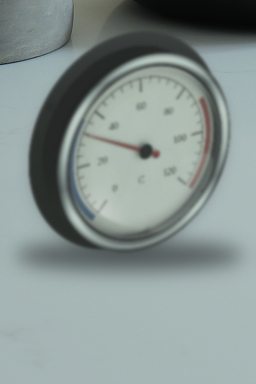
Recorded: 32
